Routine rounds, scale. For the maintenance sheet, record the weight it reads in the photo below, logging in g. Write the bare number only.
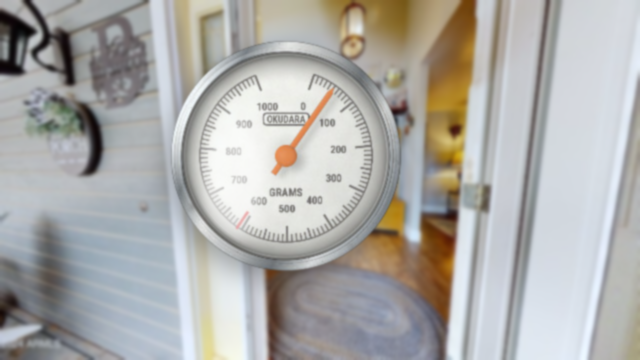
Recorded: 50
